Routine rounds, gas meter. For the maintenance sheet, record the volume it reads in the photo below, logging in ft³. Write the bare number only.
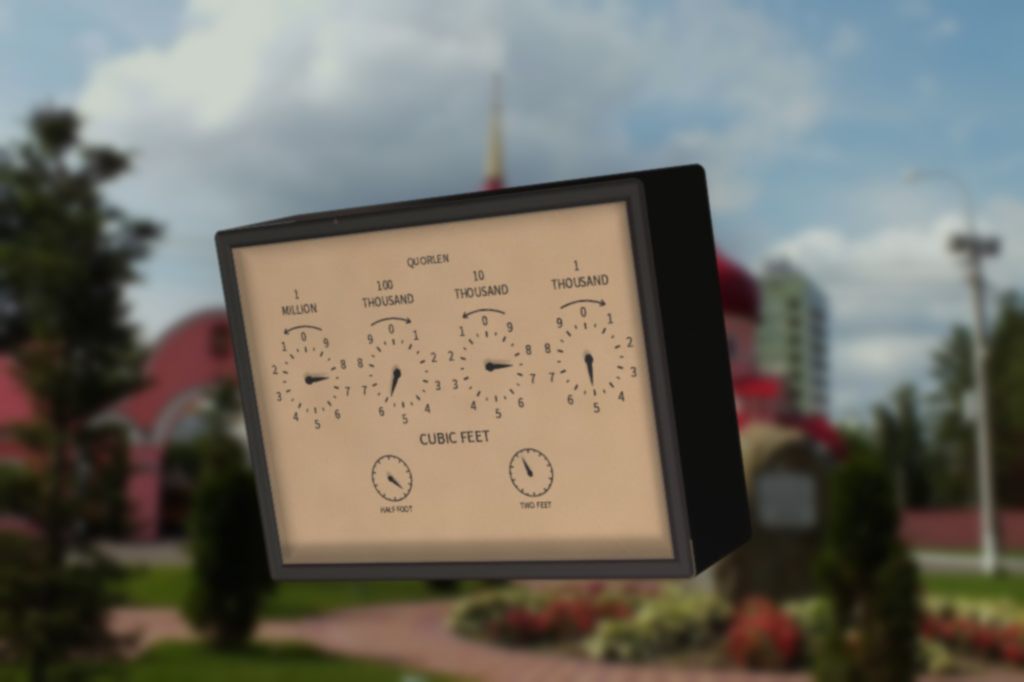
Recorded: 757500
